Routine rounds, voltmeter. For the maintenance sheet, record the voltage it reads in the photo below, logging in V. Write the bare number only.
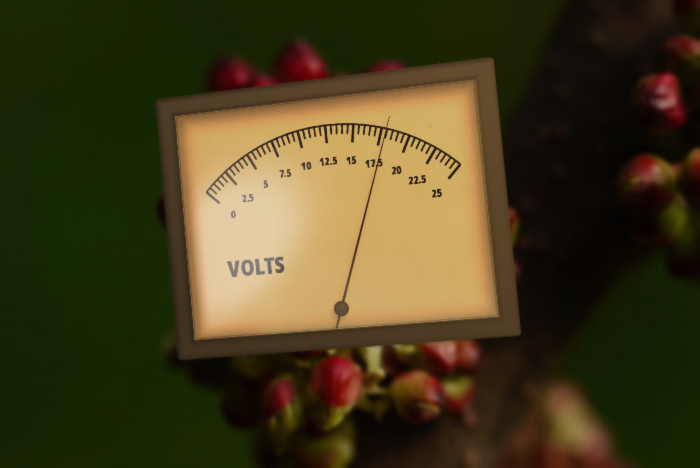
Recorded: 18
